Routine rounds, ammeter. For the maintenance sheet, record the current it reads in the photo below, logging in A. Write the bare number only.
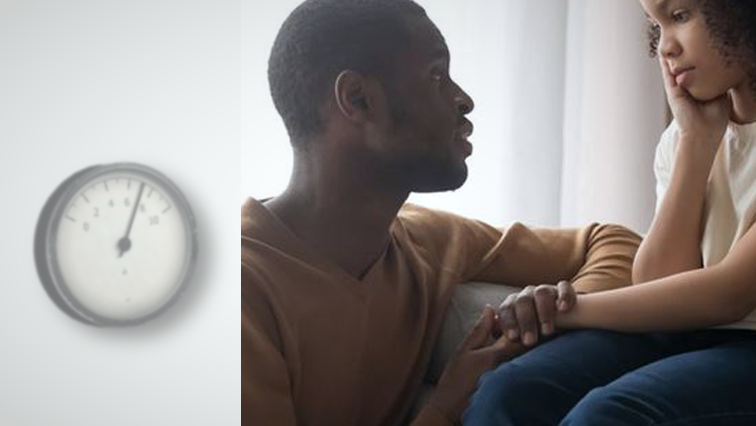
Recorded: 7
